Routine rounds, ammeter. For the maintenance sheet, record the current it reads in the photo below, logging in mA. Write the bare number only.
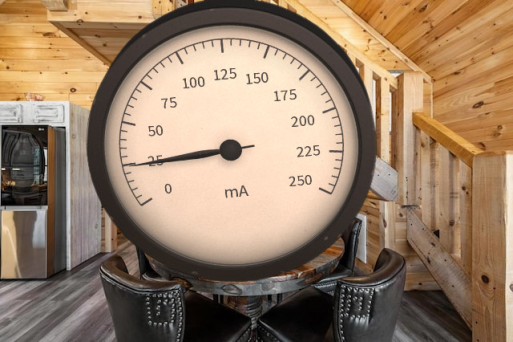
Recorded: 25
